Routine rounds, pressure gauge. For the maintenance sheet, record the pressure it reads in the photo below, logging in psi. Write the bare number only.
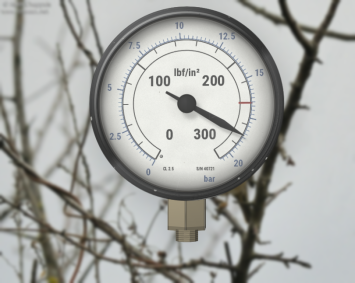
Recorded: 270
